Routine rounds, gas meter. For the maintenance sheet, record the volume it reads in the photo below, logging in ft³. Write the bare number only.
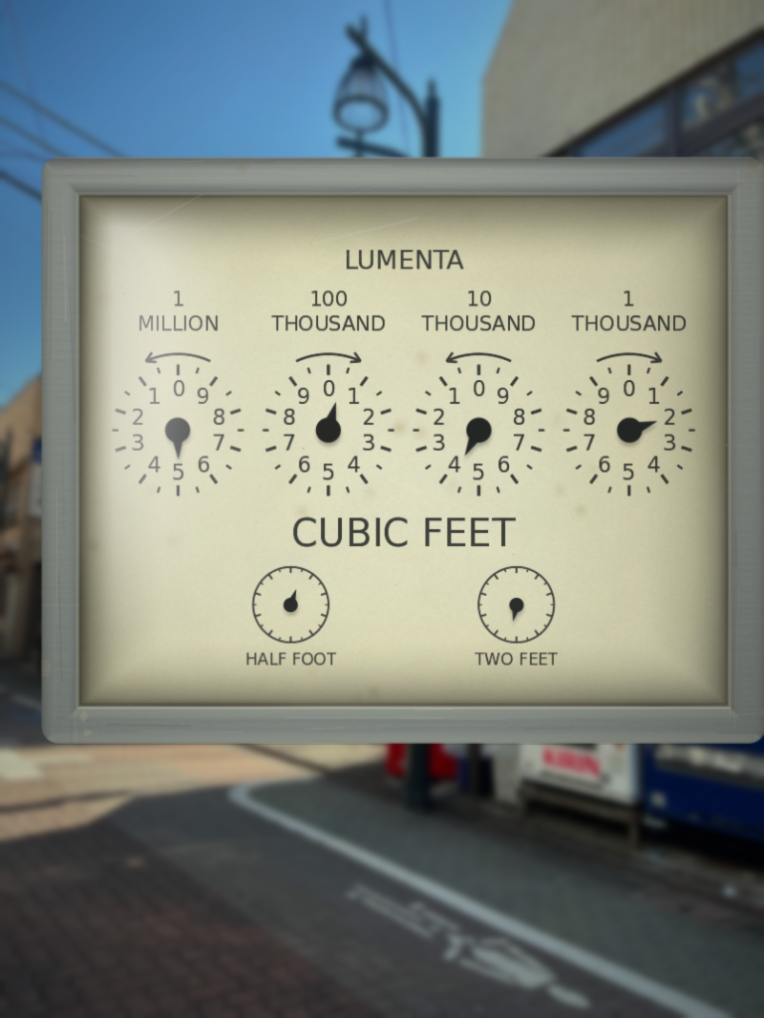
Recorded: 504200
